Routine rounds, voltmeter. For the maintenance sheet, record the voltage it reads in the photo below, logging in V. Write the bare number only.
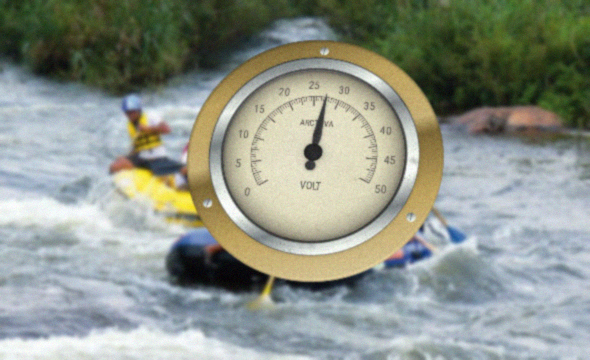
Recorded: 27.5
